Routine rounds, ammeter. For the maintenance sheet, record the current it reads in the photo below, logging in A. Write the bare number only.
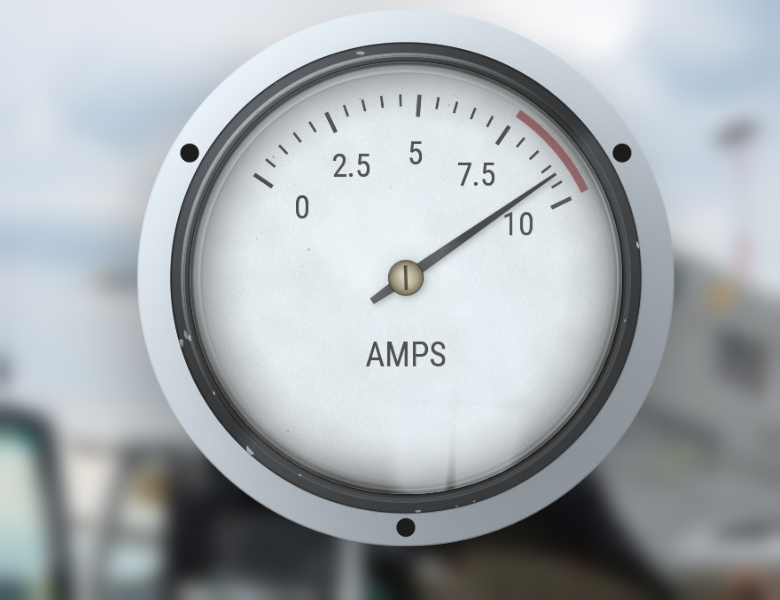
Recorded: 9.25
